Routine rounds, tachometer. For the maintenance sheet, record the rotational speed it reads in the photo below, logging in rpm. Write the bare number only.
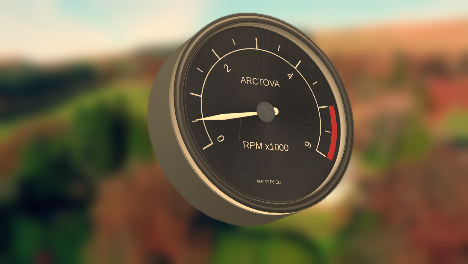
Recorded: 500
